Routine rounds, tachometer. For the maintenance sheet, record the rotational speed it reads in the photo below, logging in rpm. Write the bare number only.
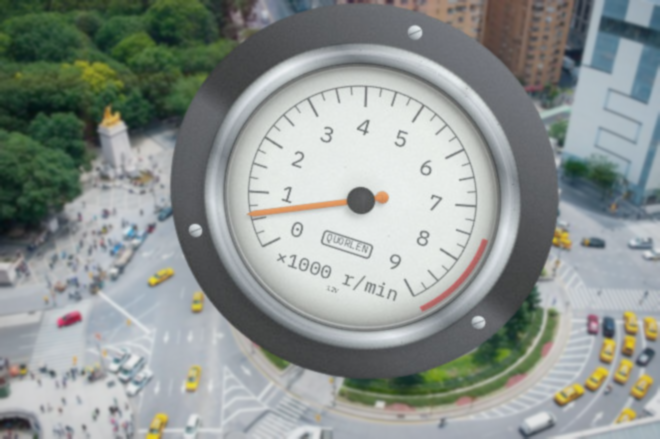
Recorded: 625
